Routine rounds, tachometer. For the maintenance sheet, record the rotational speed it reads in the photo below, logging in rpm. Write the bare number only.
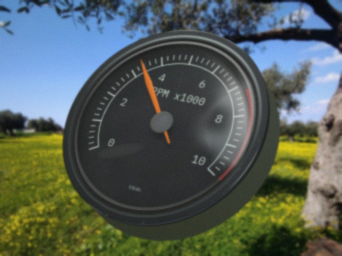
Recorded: 3400
